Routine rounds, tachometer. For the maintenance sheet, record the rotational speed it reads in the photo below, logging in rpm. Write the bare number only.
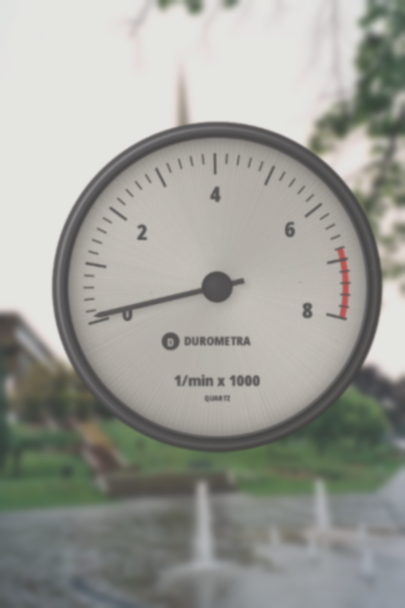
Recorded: 100
